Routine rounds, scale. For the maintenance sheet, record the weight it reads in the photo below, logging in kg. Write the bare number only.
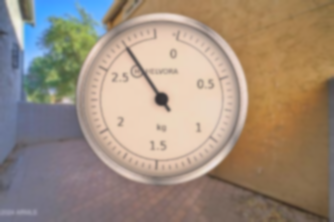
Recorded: 2.75
